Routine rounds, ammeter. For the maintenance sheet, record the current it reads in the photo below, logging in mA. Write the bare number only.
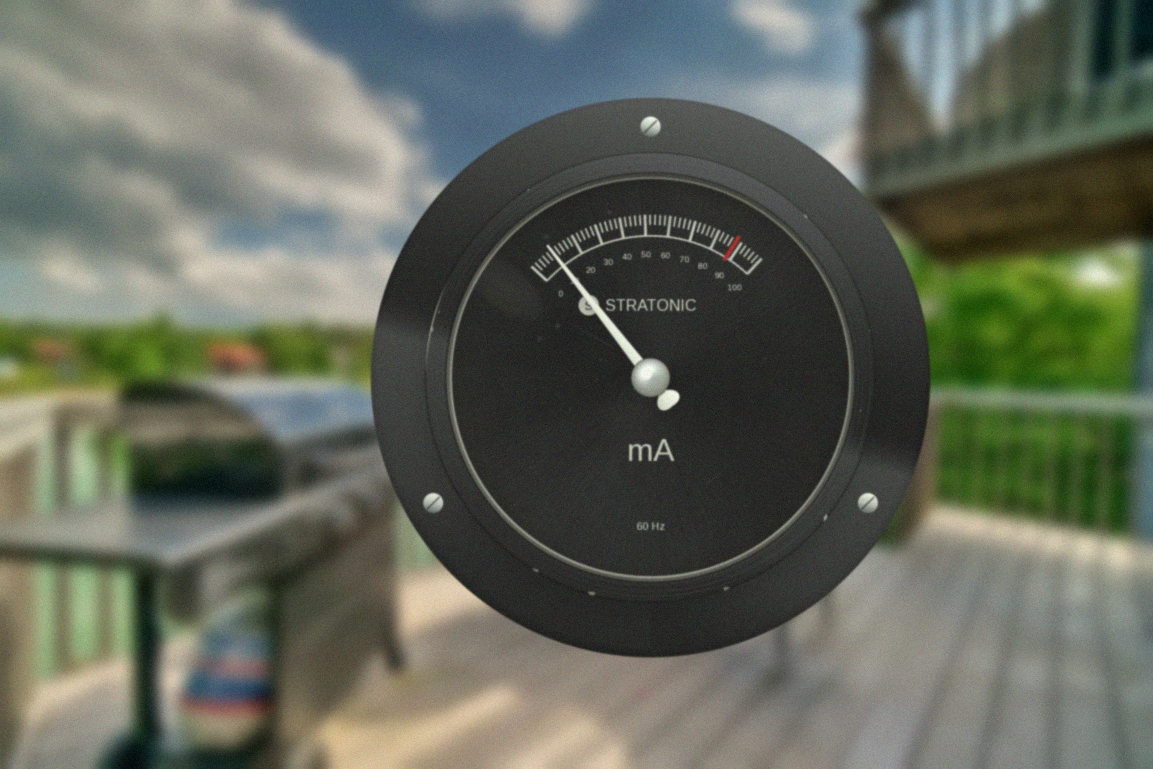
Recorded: 10
